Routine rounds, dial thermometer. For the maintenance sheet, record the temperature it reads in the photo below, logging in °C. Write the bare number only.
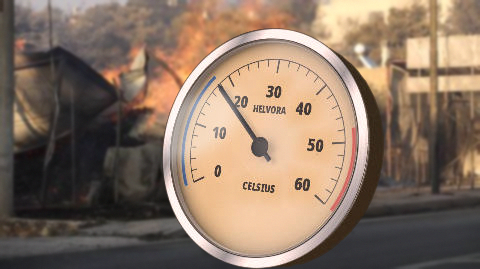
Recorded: 18
